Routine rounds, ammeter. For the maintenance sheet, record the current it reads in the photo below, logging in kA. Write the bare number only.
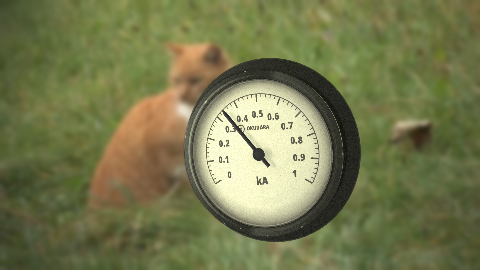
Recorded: 0.34
